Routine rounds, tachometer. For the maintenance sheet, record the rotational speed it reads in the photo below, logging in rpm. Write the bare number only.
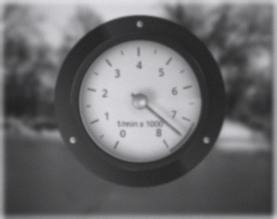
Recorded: 7500
